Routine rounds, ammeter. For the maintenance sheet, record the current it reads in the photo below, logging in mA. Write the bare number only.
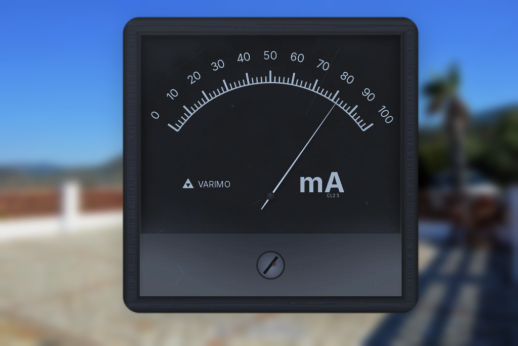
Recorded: 82
